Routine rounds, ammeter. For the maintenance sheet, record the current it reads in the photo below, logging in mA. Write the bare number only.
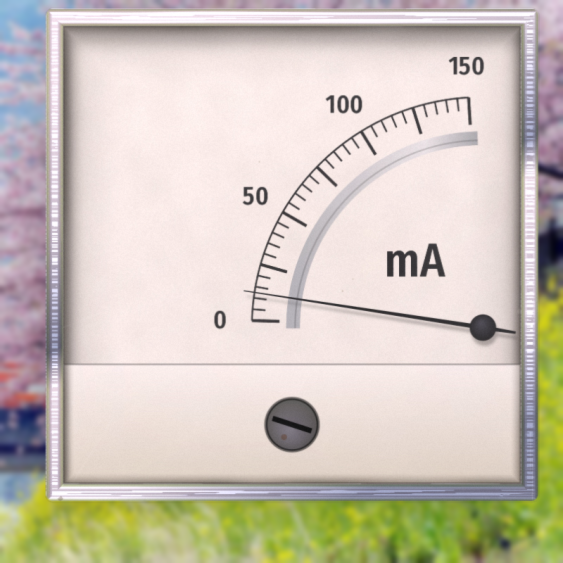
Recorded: 12.5
